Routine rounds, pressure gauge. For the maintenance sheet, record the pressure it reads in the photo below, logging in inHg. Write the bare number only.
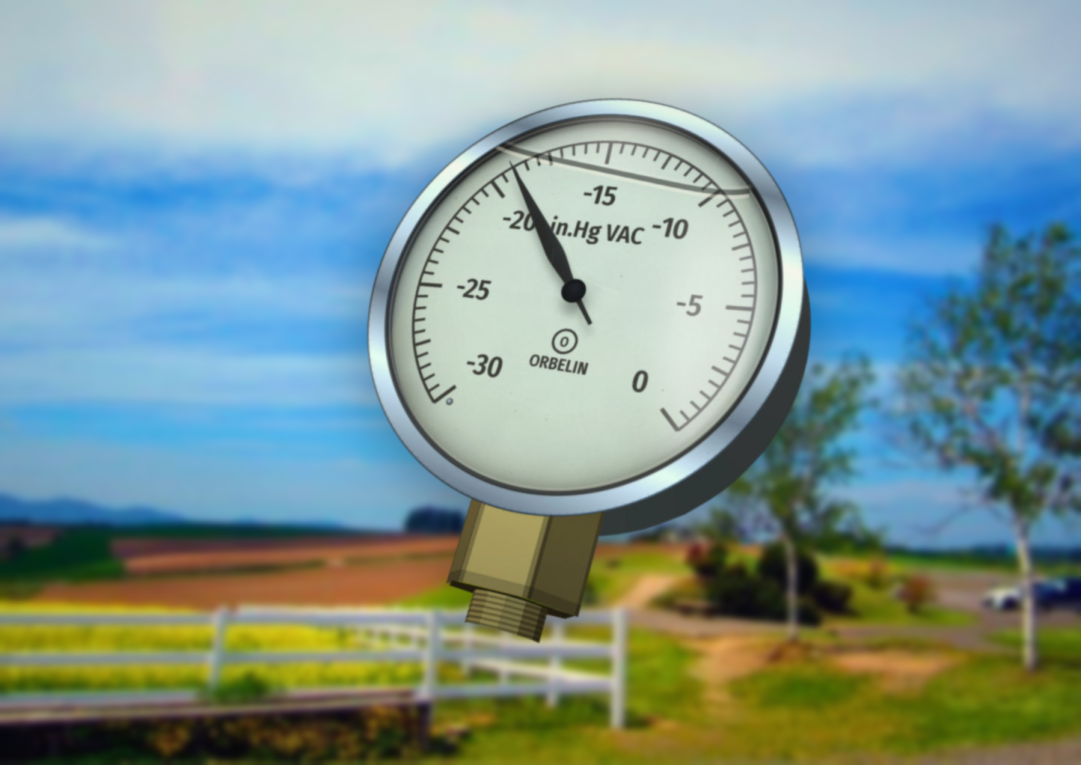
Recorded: -19
